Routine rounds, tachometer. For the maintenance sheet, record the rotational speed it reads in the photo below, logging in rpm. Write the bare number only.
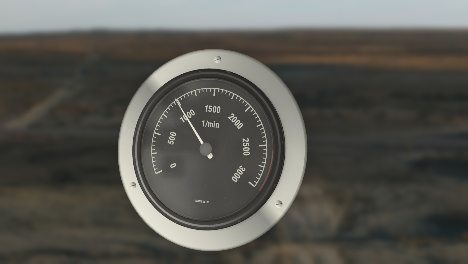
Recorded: 1000
